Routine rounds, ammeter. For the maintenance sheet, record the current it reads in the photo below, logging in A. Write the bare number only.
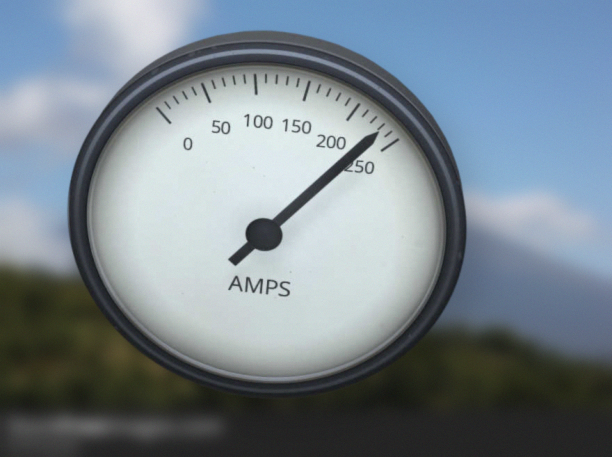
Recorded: 230
